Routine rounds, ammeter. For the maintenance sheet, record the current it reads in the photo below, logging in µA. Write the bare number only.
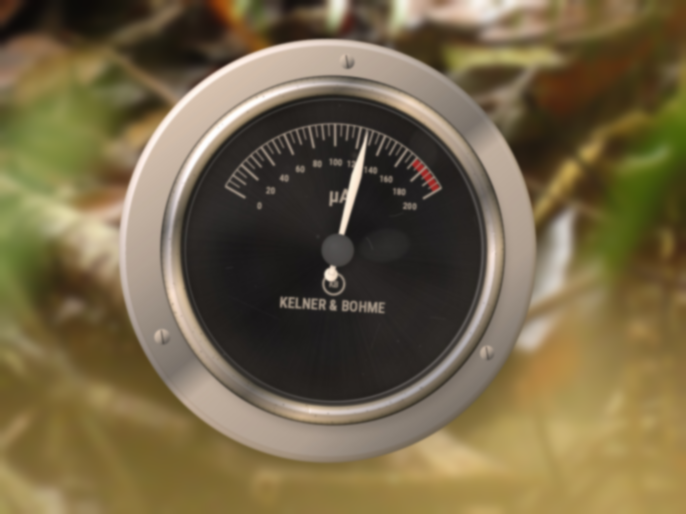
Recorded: 125
